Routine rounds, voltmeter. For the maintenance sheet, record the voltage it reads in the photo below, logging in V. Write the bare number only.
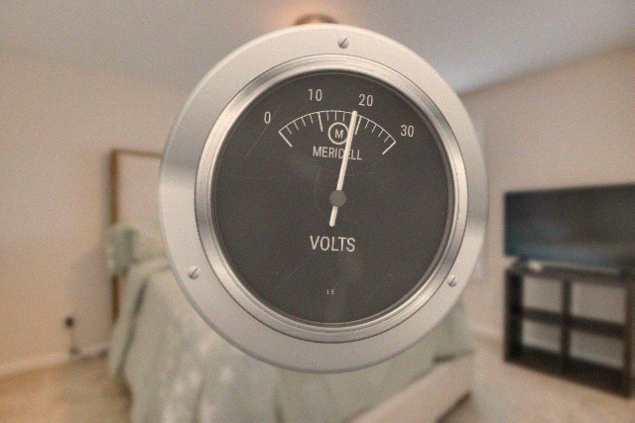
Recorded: 18
